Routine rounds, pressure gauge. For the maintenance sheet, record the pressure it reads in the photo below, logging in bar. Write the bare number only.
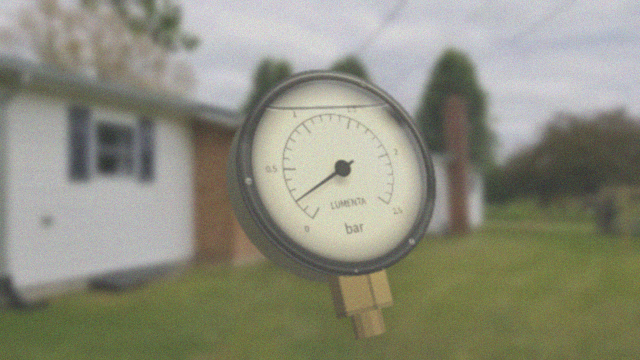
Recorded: 0.2
